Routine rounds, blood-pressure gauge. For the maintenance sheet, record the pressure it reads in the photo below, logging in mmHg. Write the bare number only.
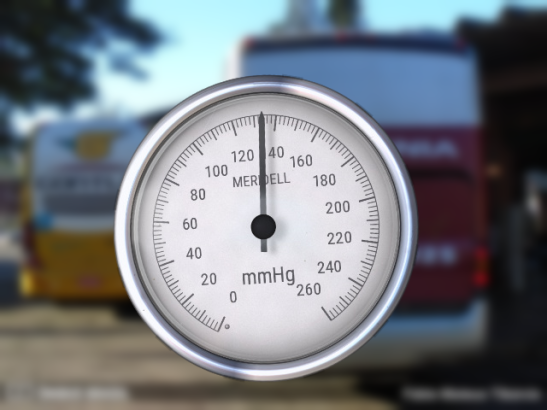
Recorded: 134
